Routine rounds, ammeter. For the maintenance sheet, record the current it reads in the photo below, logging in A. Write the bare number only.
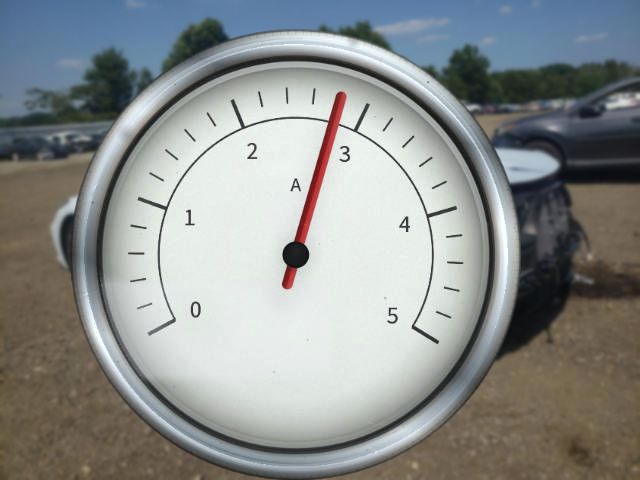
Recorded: 2.8
